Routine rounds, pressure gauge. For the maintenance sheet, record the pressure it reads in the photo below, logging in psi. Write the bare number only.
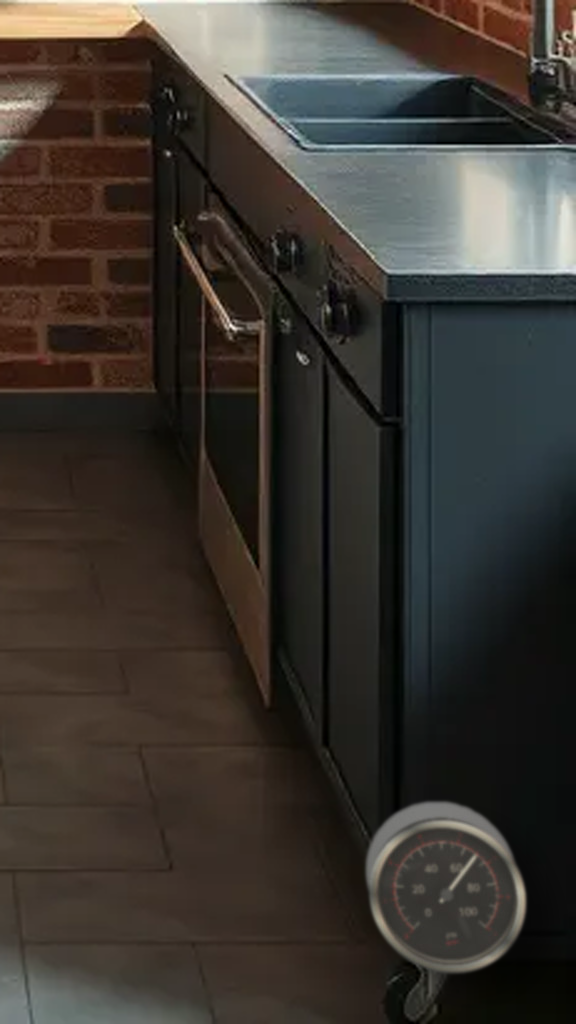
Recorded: 65
